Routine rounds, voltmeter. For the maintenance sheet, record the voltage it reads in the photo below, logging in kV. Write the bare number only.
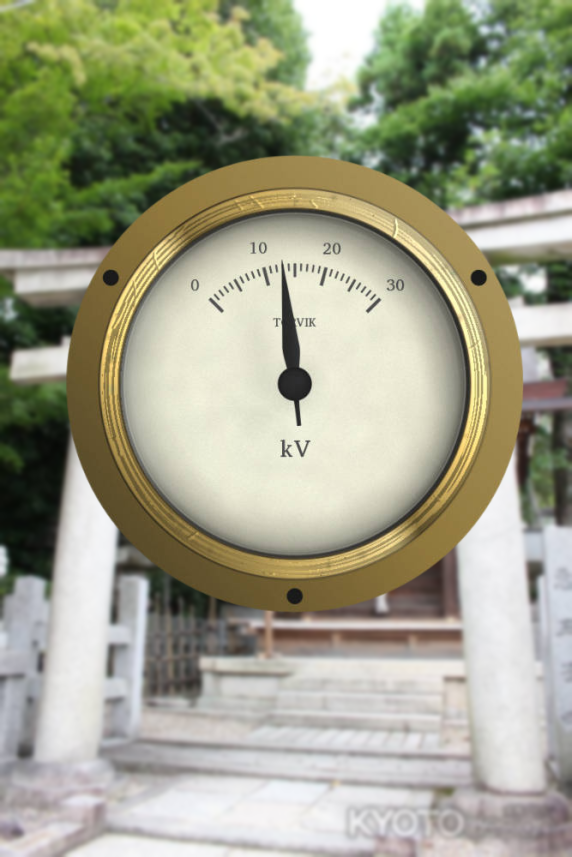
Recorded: 13
